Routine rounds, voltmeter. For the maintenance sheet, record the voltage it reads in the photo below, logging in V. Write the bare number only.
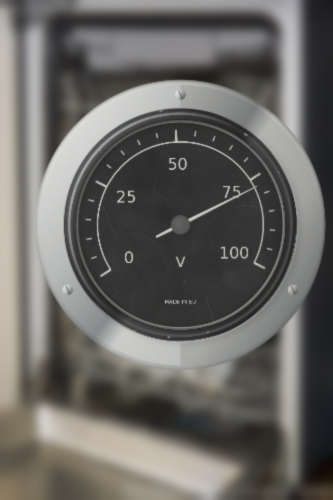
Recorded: 77.5
